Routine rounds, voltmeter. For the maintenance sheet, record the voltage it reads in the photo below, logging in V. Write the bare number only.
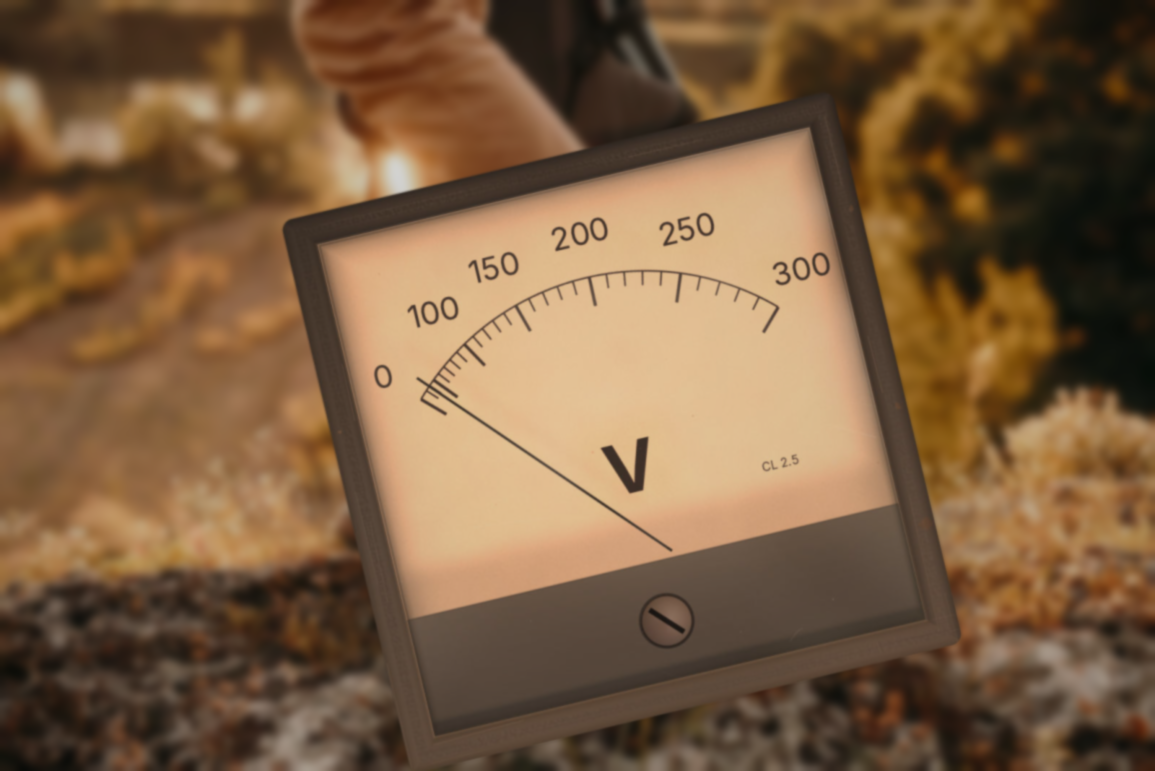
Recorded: 40
